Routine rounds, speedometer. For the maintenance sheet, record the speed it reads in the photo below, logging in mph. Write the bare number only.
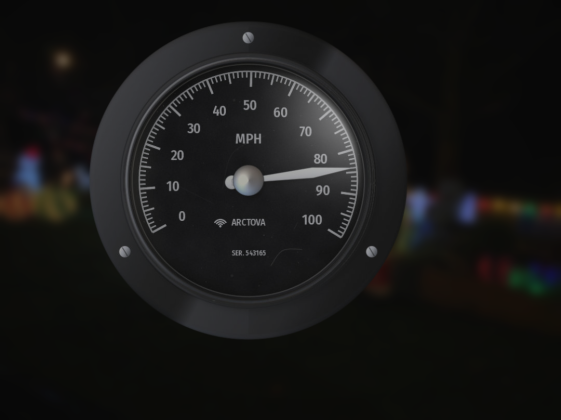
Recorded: 84
